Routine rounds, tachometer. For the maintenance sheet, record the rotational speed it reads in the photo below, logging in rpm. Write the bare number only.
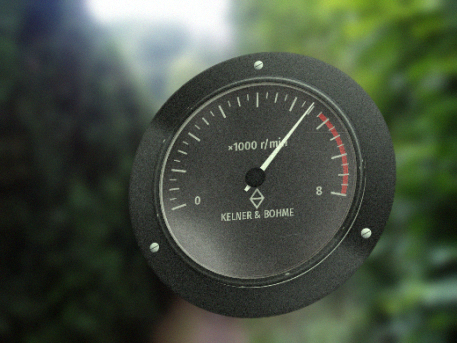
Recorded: 5500
